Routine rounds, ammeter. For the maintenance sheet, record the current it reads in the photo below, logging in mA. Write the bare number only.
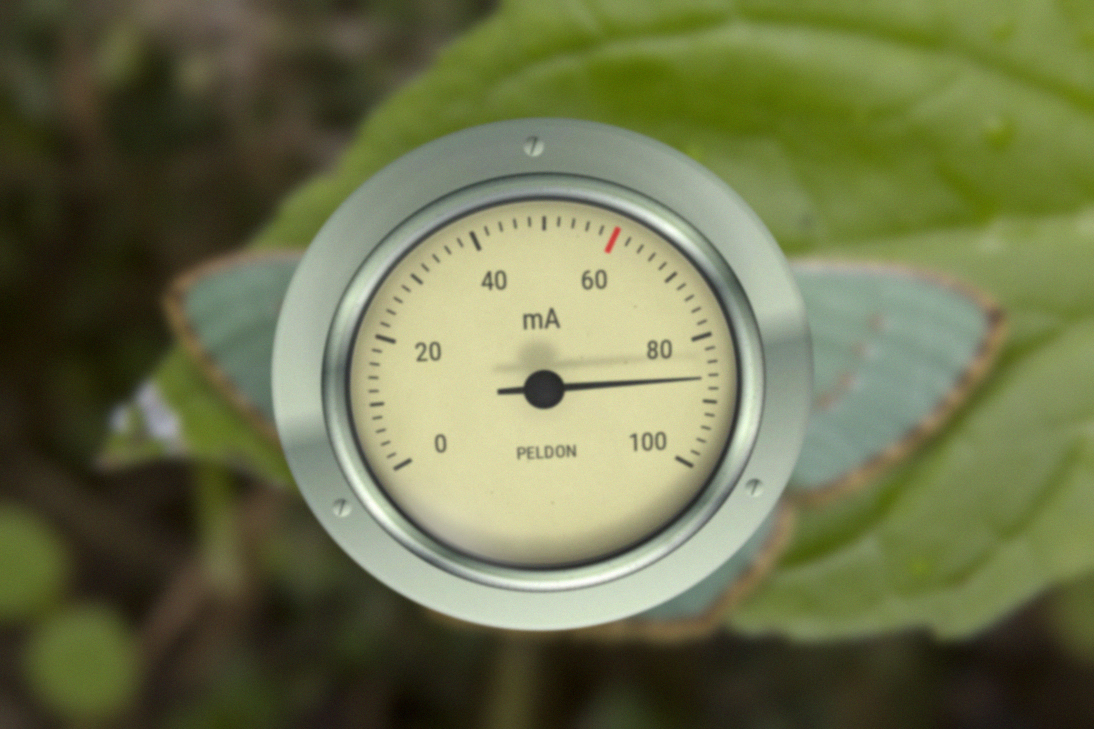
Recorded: 86
